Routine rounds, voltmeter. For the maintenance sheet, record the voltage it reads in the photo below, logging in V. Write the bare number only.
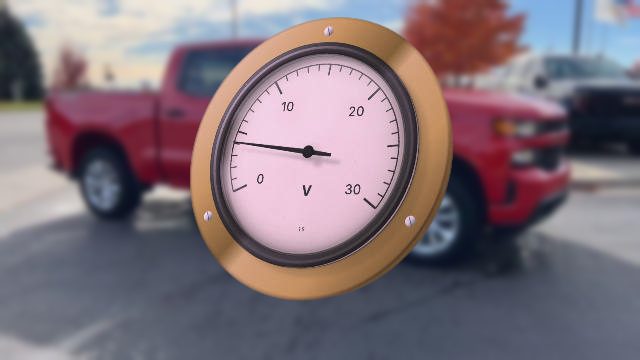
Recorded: 4
